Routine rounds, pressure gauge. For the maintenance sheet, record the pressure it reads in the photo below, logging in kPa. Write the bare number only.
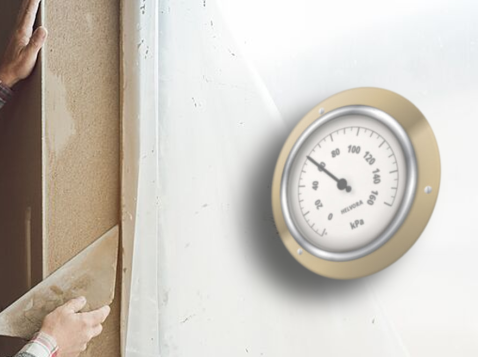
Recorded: 60
